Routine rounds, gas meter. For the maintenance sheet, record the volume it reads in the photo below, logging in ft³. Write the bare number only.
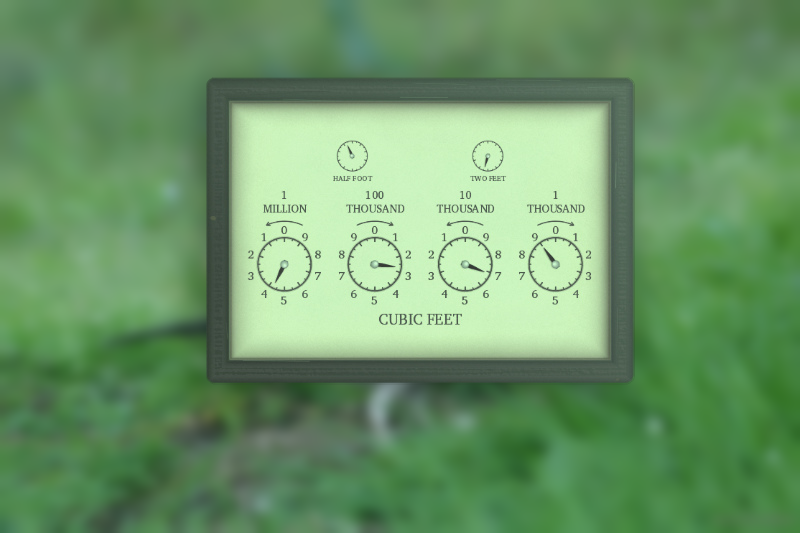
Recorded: 426900
